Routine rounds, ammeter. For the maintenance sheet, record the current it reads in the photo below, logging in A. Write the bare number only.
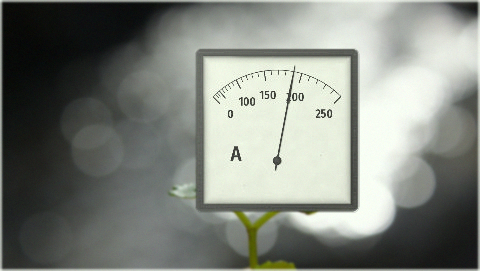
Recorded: 190
